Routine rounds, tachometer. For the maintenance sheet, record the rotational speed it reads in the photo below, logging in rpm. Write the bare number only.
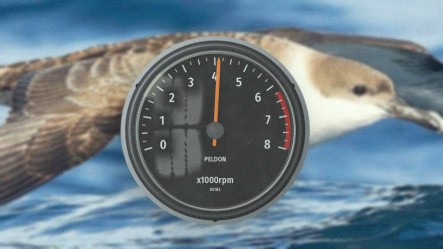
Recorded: 4125
